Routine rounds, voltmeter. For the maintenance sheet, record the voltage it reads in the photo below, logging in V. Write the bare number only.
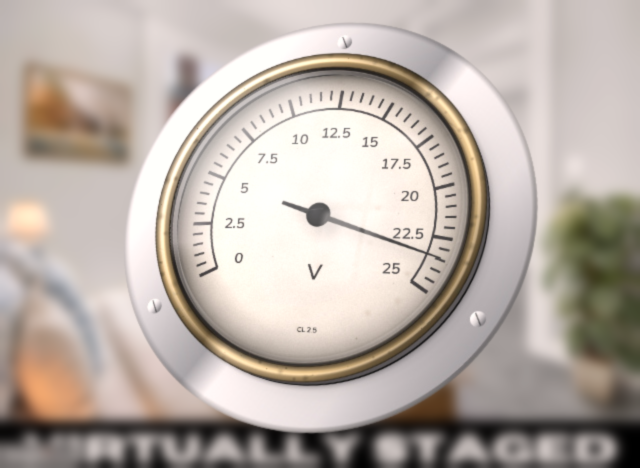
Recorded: 23.5
